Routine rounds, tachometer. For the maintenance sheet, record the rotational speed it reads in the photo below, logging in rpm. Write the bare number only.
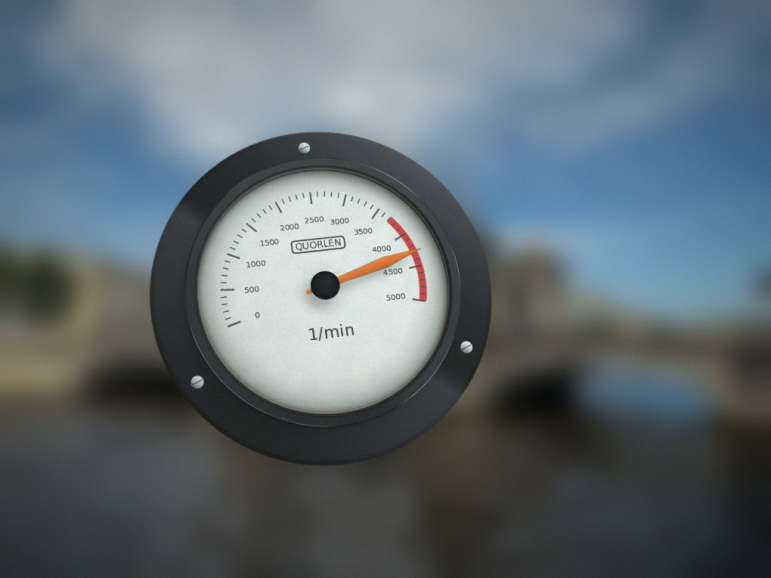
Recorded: 4300
